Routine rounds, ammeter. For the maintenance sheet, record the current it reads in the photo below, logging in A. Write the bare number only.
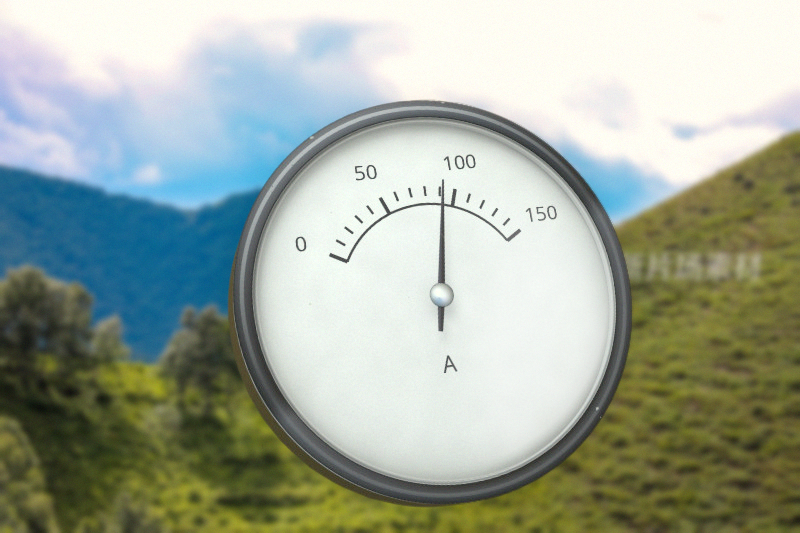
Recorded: 90
